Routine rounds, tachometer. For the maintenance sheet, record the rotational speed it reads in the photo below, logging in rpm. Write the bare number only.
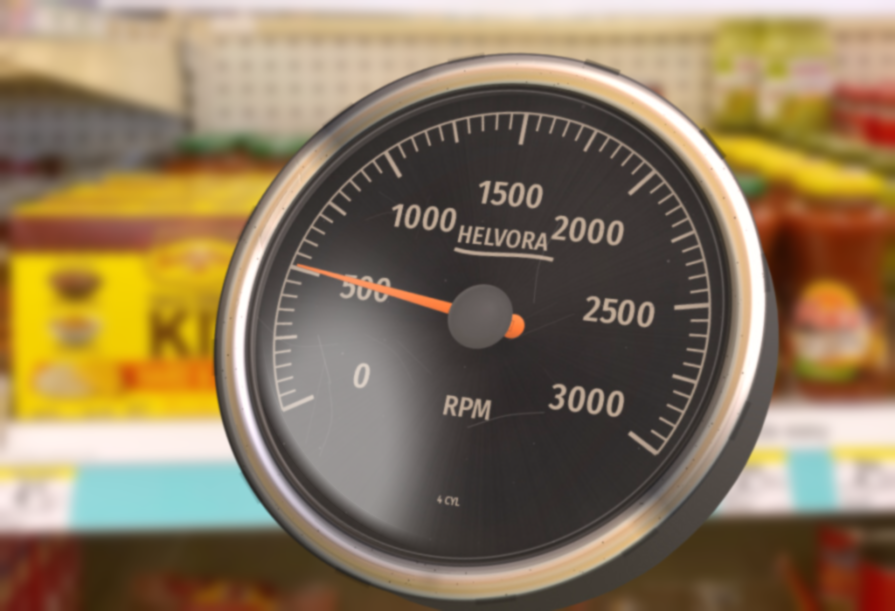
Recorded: 500
